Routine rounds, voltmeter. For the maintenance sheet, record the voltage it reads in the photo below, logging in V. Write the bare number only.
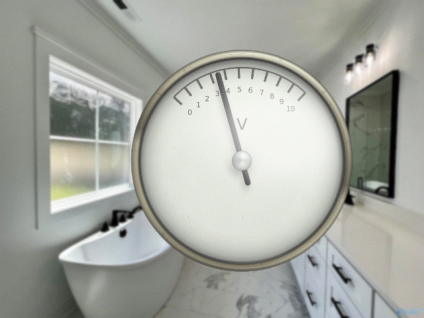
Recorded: 3.5
